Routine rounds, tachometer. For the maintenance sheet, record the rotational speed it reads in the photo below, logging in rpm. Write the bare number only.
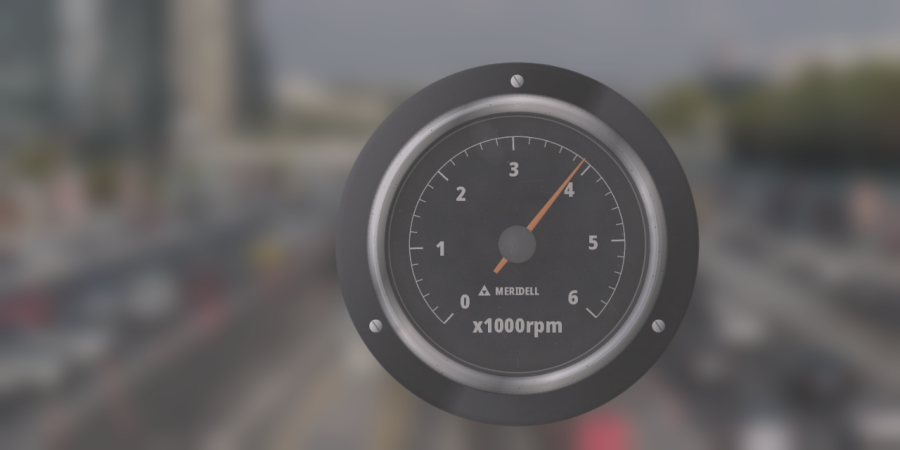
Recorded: 3900
